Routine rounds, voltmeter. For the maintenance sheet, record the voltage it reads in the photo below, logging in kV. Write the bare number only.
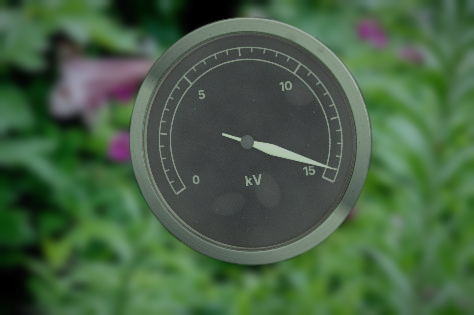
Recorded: 14.5
